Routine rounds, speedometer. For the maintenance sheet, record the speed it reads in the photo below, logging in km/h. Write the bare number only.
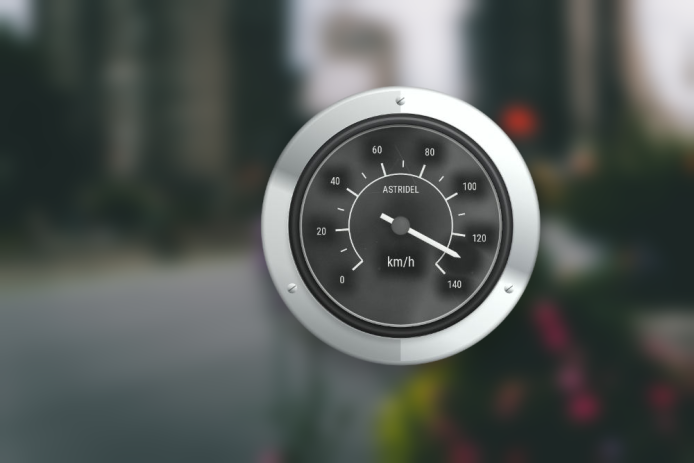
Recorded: 130
